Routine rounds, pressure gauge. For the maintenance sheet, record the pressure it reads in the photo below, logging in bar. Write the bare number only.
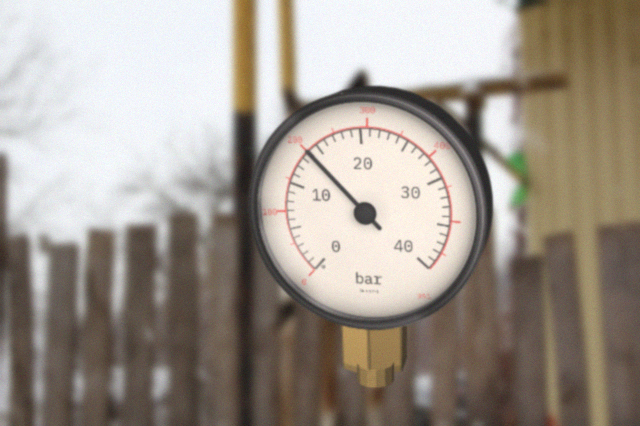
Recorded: 14
